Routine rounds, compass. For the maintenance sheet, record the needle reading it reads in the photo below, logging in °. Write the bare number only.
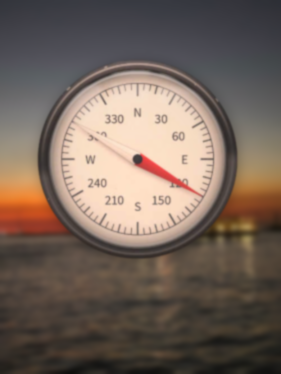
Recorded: 120
